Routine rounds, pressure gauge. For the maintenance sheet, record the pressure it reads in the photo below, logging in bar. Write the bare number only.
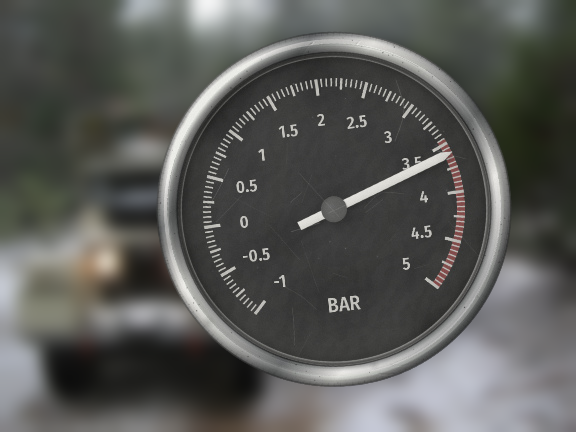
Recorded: 3.6
